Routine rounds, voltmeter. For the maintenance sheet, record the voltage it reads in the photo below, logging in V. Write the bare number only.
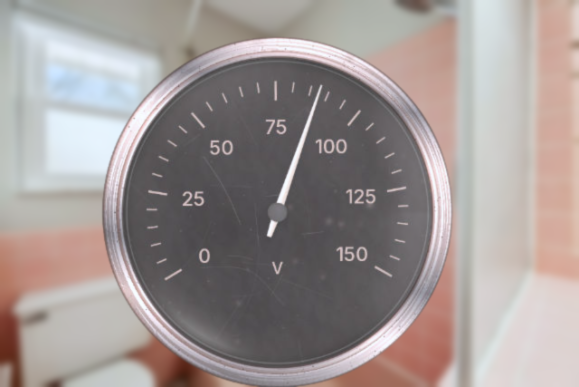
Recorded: 87.5
